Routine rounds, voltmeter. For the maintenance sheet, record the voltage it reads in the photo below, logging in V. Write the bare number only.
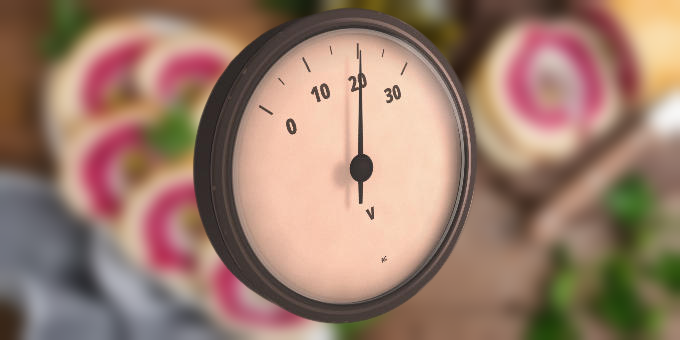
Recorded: 20
